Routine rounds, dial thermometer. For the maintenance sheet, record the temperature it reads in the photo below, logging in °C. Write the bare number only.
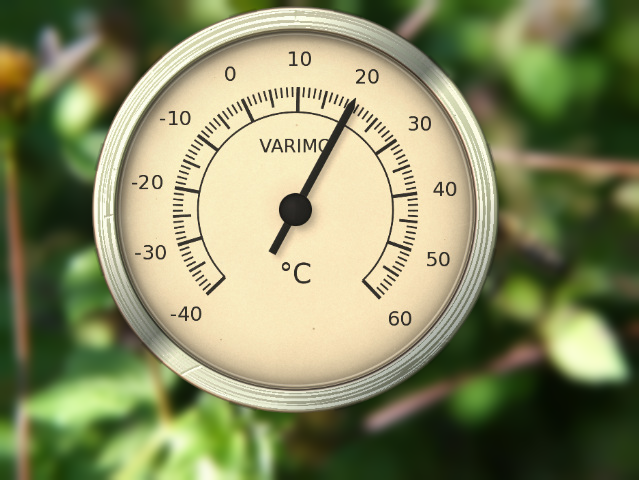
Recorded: 20
